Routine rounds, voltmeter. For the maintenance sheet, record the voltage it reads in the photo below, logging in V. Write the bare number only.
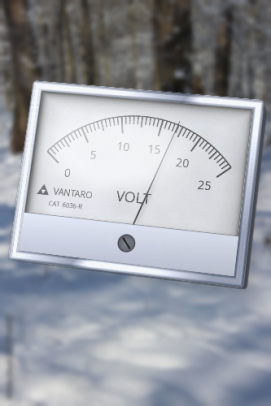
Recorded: 17
